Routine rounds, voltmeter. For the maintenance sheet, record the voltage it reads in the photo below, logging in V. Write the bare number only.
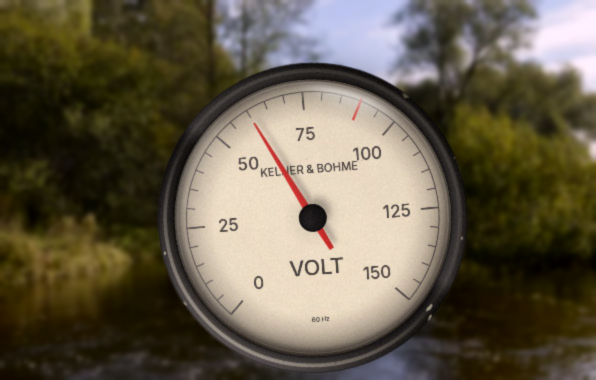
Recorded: 60
